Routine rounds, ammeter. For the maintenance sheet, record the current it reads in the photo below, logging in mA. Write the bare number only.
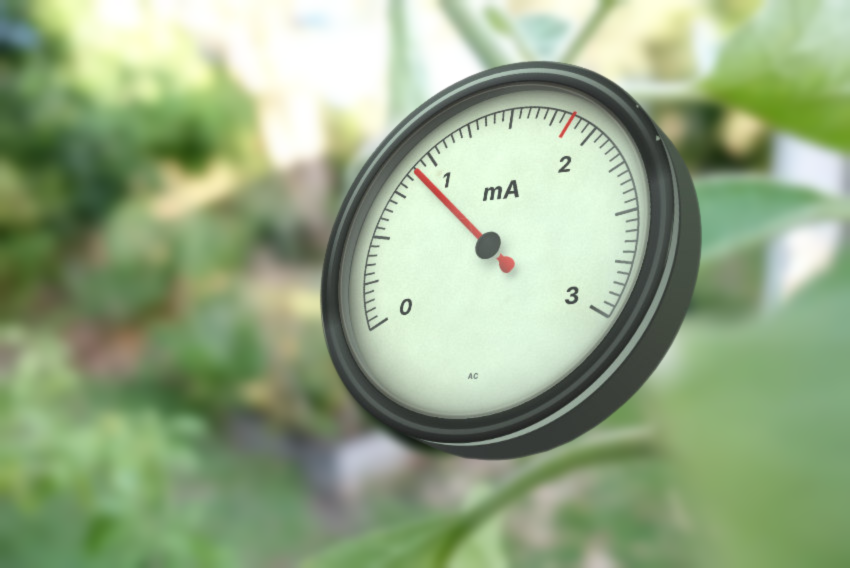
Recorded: 0.9
